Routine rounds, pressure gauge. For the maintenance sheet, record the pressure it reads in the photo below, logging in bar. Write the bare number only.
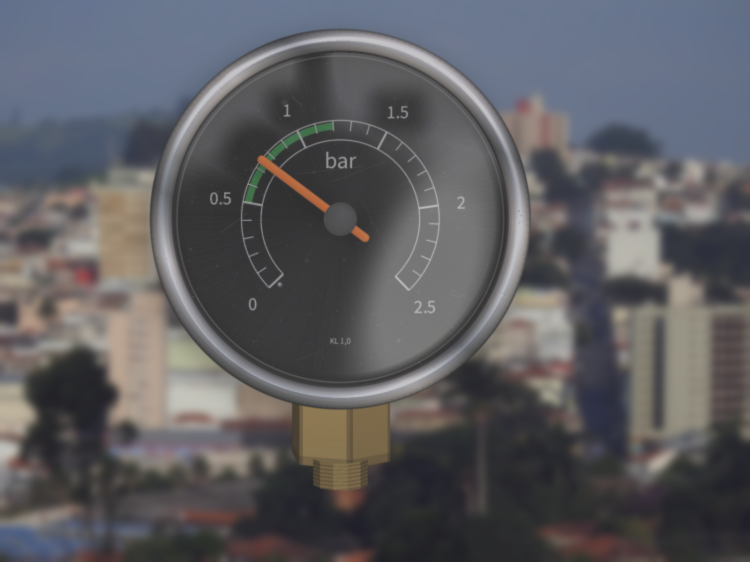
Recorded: 0.75
